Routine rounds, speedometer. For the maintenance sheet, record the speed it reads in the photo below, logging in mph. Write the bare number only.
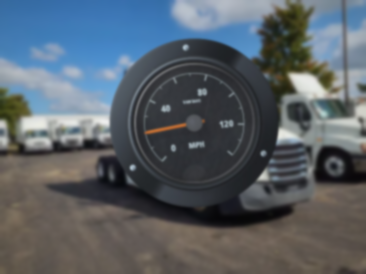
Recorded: 20
